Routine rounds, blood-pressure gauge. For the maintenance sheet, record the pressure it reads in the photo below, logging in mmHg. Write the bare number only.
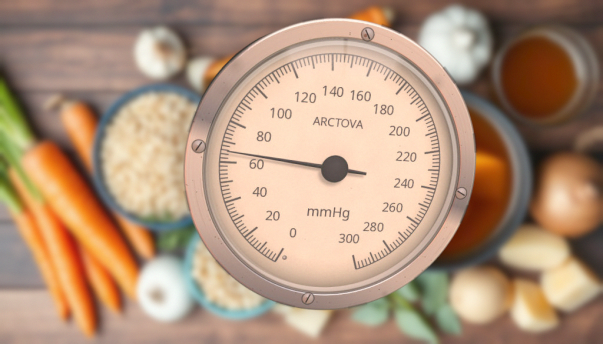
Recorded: 66
